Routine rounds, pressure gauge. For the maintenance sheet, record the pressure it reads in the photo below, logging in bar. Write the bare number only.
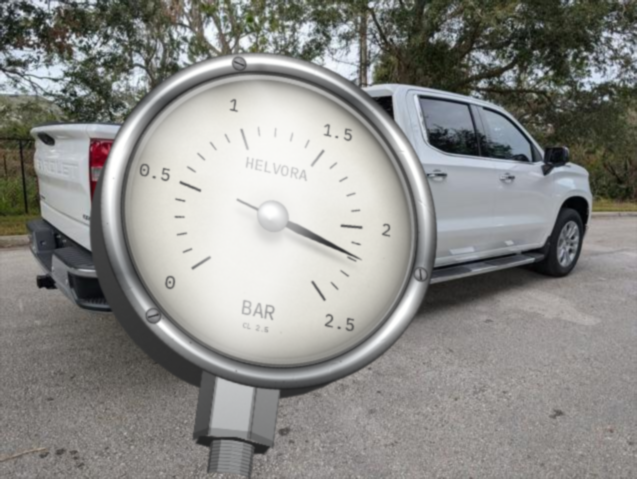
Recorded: 2.2
